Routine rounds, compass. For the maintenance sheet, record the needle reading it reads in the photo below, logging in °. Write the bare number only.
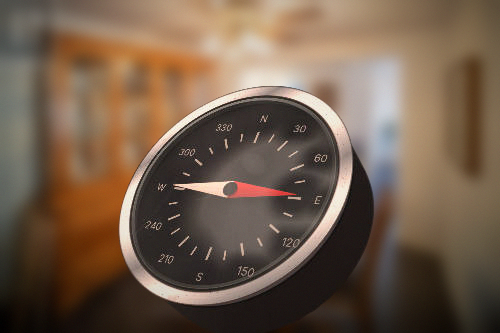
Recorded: 90
